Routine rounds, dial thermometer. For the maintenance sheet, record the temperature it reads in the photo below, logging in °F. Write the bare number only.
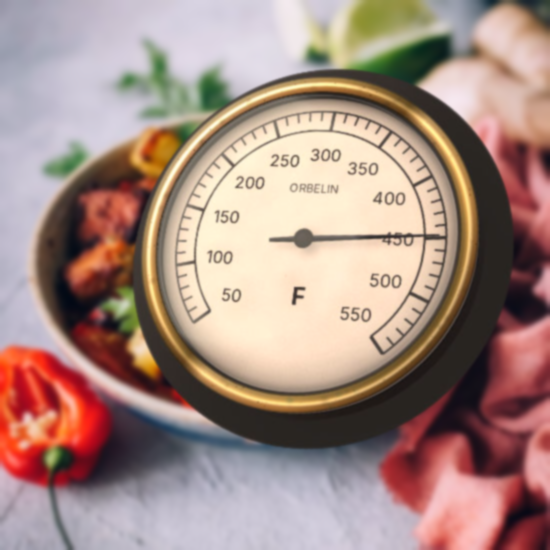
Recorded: 450
